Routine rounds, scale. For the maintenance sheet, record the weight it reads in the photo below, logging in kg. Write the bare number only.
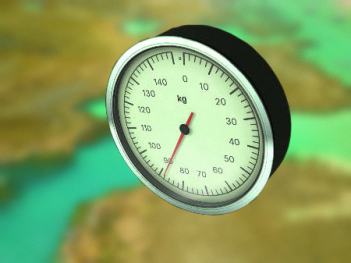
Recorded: 88
